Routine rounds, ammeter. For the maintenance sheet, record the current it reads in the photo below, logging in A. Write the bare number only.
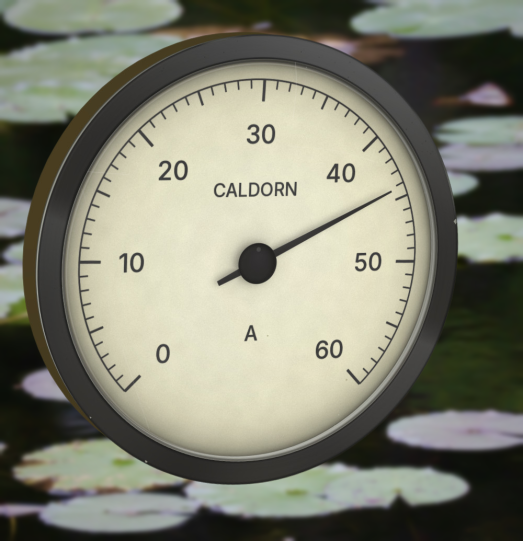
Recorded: 44
